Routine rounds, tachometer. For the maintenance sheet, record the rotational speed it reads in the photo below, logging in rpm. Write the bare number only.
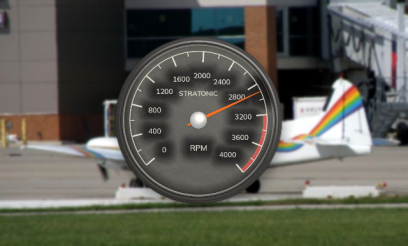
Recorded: 2900
